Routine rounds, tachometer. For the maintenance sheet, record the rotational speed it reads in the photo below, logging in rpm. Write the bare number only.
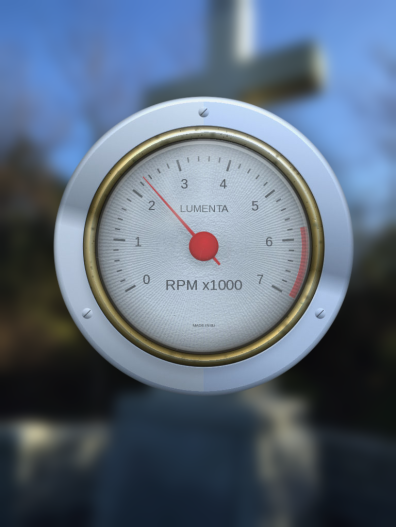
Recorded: 2300
